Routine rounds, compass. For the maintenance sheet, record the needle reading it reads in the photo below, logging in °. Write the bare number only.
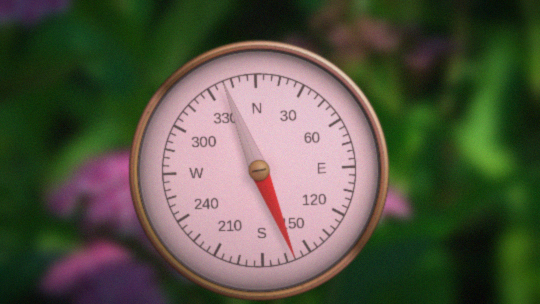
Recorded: 160
